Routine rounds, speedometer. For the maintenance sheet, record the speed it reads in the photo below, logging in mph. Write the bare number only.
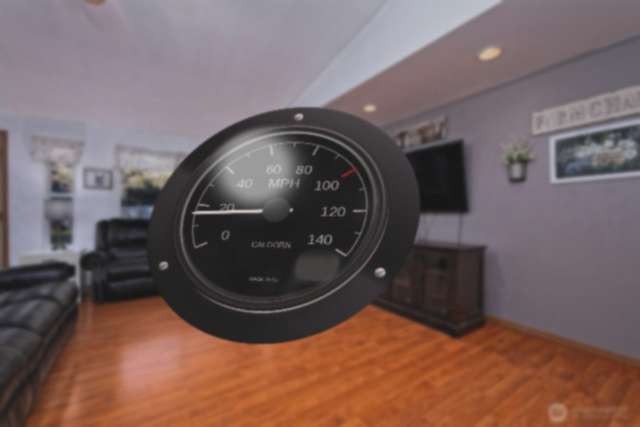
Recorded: 15
